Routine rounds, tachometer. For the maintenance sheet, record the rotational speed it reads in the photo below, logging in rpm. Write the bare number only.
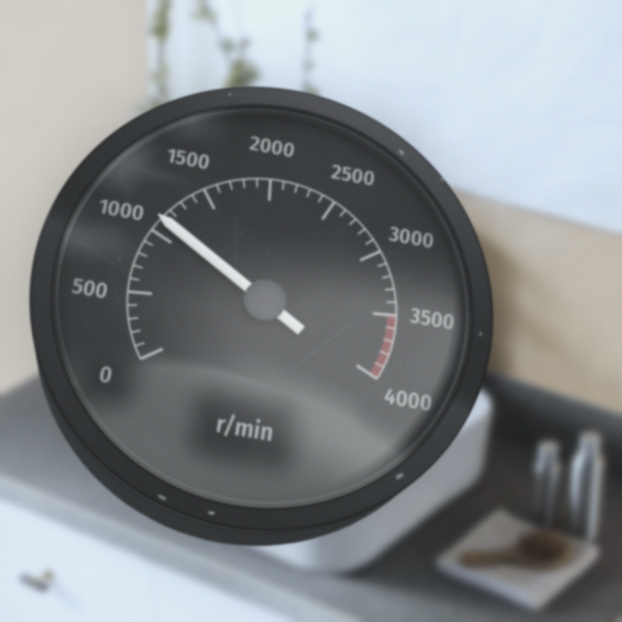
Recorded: 1100
